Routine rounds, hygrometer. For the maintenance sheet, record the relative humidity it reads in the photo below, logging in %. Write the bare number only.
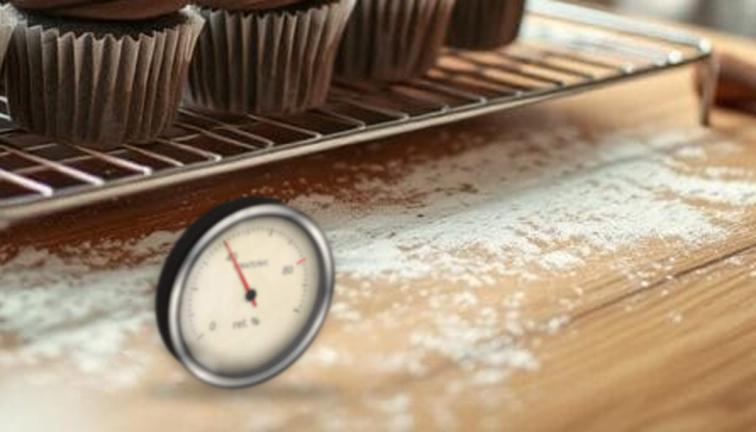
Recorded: 40
